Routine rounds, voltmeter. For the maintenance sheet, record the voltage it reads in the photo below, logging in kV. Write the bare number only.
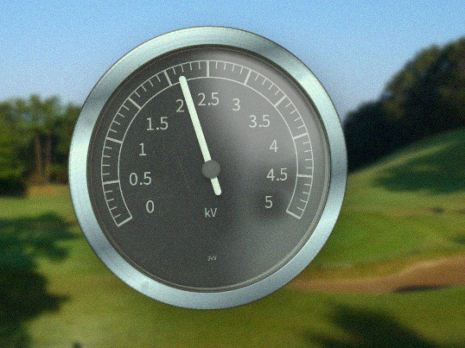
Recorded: 2.15
